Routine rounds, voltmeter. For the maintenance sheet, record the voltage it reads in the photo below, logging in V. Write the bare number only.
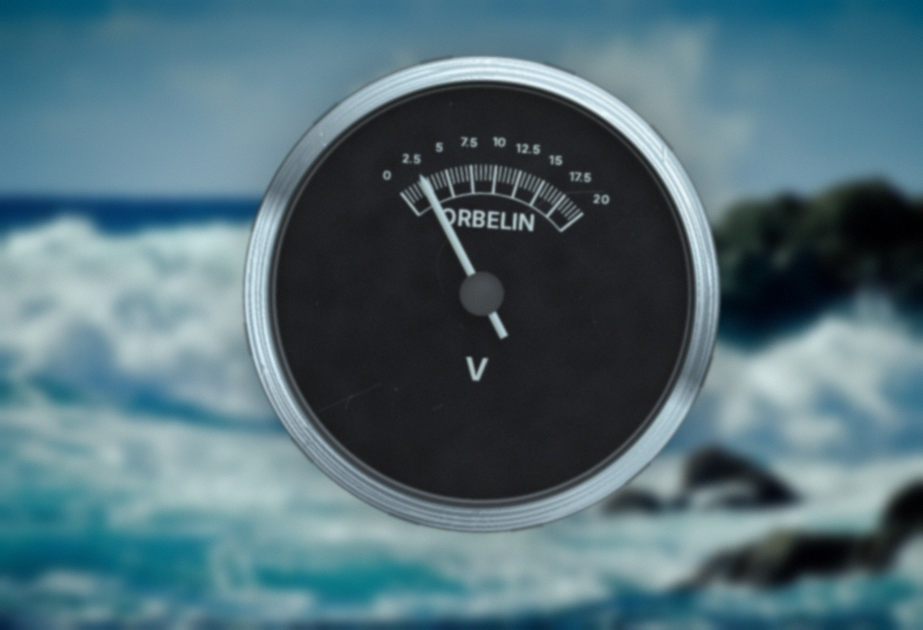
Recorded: 2.5
